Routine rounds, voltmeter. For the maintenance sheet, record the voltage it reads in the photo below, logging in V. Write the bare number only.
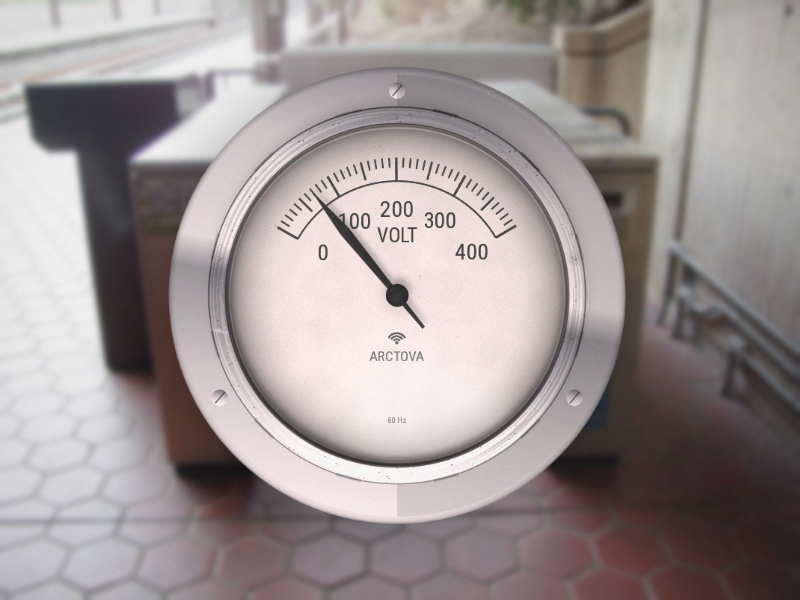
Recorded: 70
